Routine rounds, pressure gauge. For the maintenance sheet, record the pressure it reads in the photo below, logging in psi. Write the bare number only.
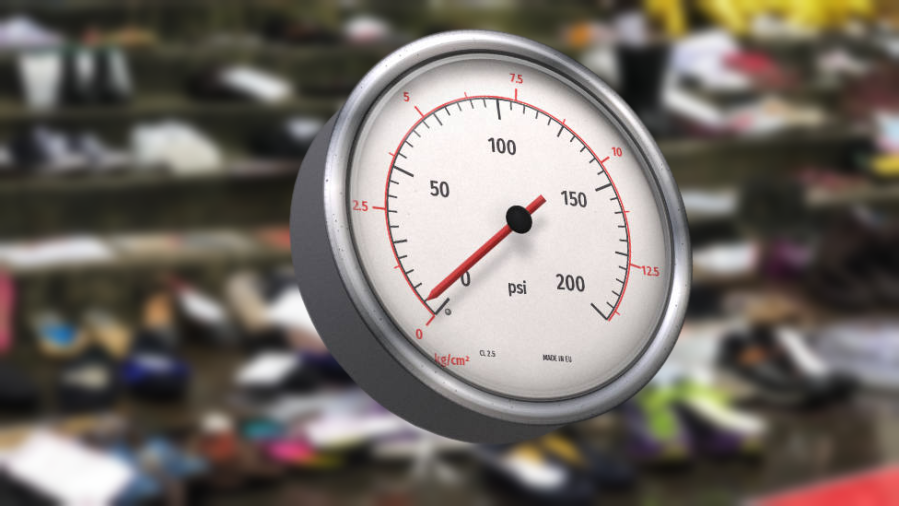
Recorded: 5
